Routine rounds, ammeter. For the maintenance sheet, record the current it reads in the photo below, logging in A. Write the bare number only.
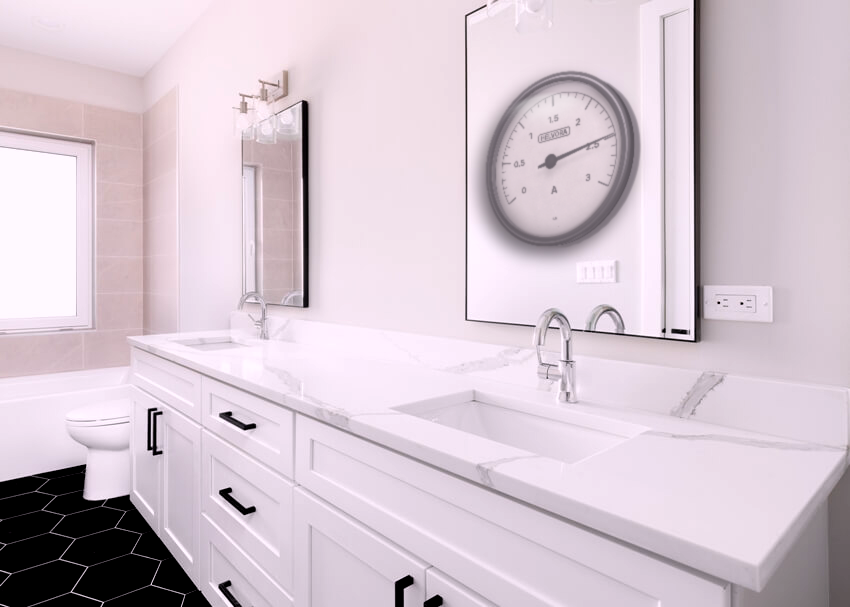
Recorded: 2.5
